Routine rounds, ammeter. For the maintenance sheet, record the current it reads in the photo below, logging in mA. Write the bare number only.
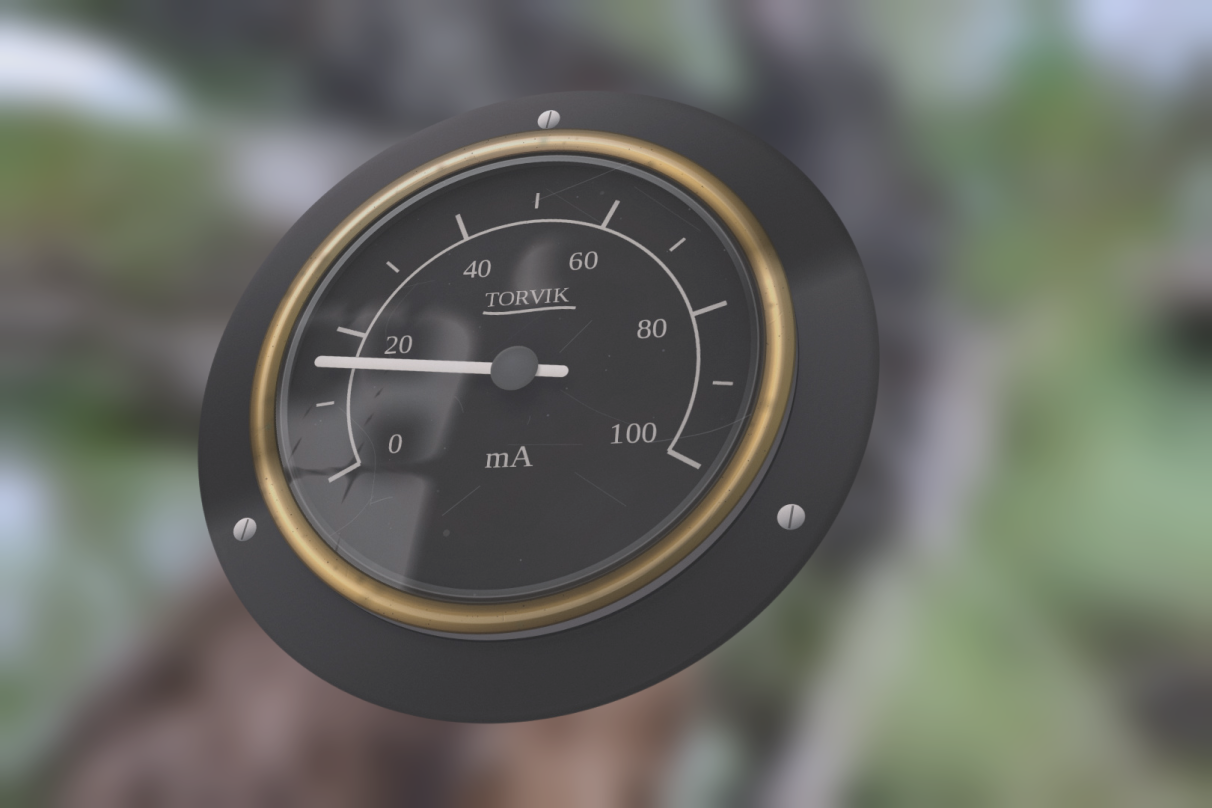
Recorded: 15
